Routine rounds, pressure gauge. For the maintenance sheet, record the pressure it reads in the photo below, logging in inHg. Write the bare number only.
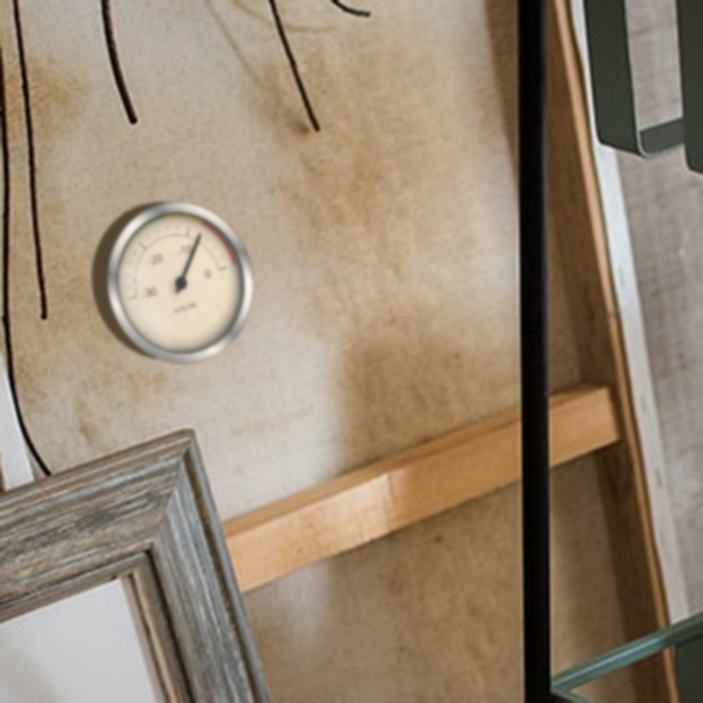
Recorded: -8
